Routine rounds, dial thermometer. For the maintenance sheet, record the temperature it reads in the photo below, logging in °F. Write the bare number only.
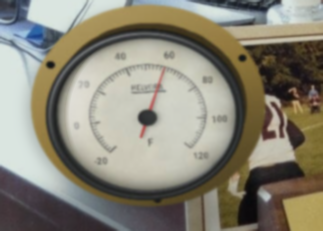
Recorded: 60
